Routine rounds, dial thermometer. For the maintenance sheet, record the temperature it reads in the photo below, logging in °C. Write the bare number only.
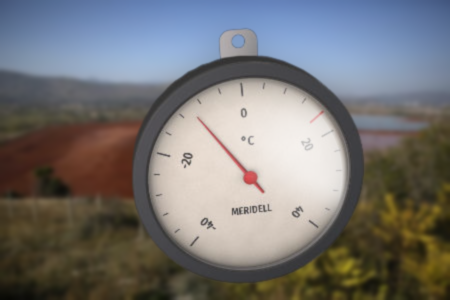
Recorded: -10
